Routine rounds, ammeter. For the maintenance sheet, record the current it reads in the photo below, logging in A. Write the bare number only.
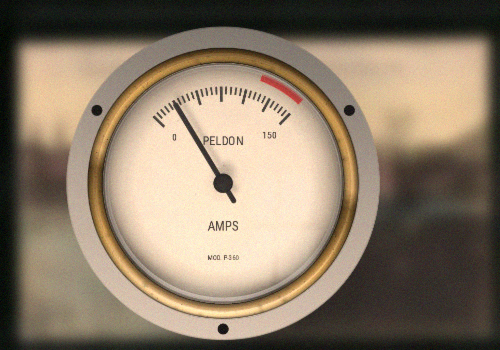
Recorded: 25
